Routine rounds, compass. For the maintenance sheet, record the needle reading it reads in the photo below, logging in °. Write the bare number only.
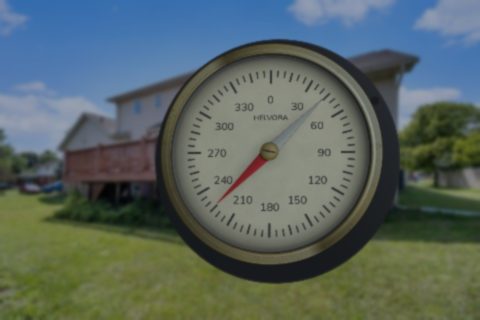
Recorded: 225
